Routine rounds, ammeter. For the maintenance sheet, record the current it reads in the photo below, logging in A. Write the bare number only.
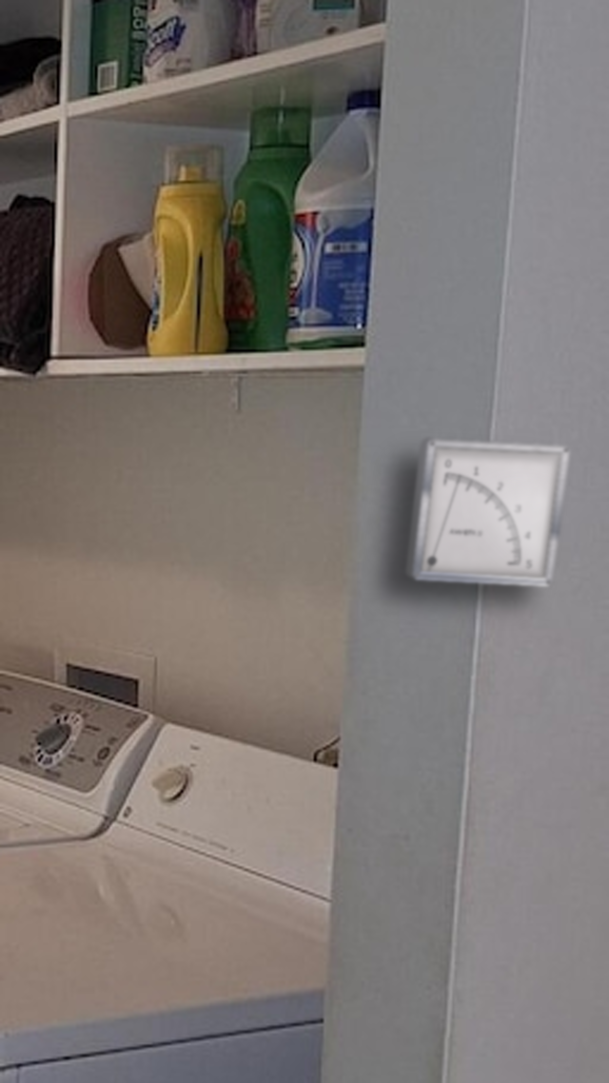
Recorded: 0.5
